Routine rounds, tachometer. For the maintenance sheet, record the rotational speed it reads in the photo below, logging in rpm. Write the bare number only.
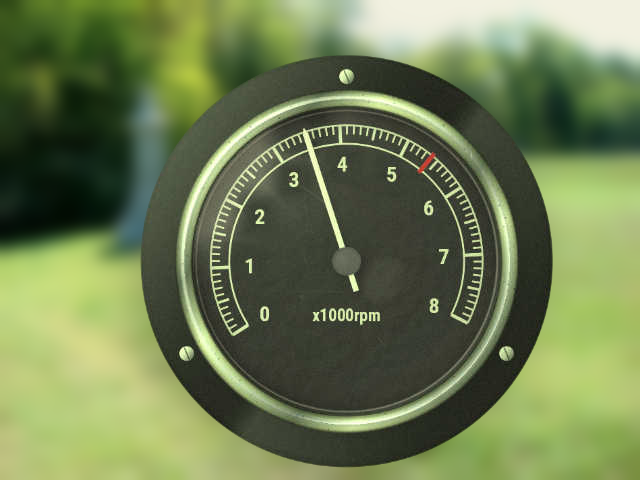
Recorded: 3500
